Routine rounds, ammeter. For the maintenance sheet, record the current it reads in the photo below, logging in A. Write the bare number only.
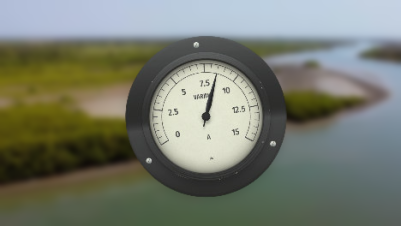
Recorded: 8.5
